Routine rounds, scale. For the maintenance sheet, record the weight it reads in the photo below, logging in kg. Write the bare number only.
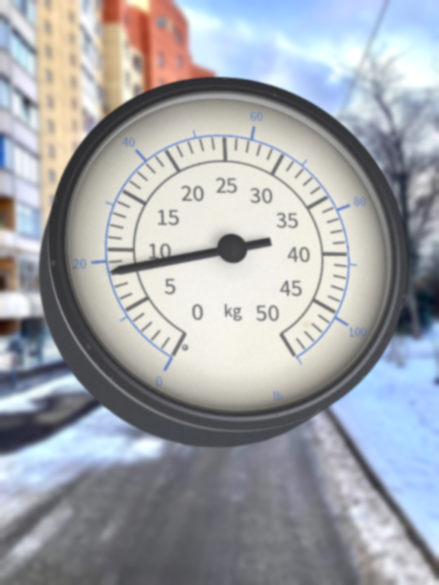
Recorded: 8
